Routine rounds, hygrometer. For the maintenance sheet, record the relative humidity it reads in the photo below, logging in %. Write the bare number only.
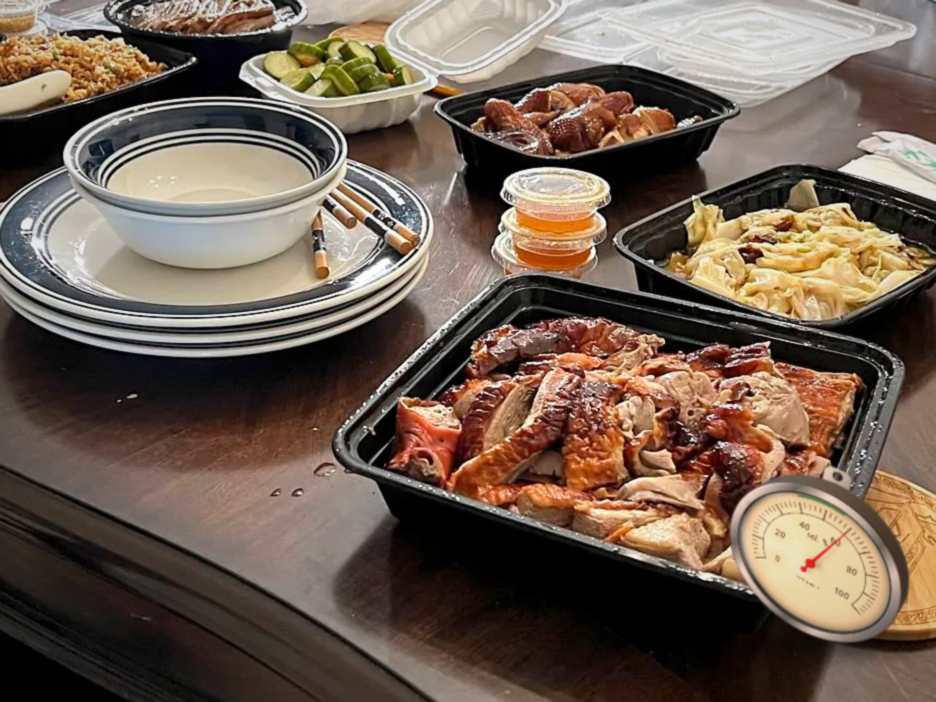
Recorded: 60
